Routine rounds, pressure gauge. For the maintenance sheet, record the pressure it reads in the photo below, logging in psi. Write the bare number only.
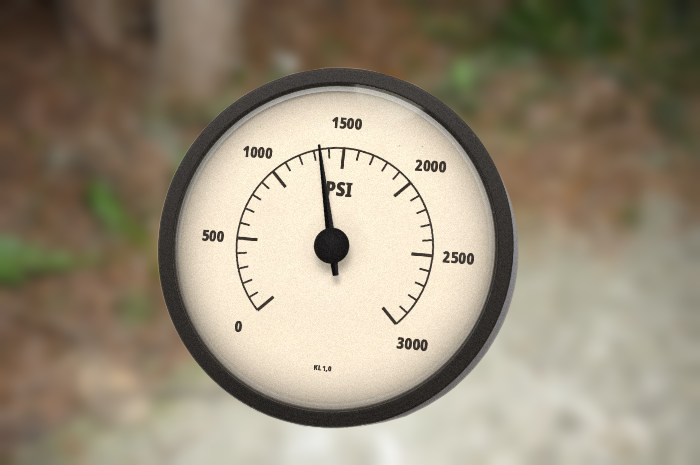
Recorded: 1350
